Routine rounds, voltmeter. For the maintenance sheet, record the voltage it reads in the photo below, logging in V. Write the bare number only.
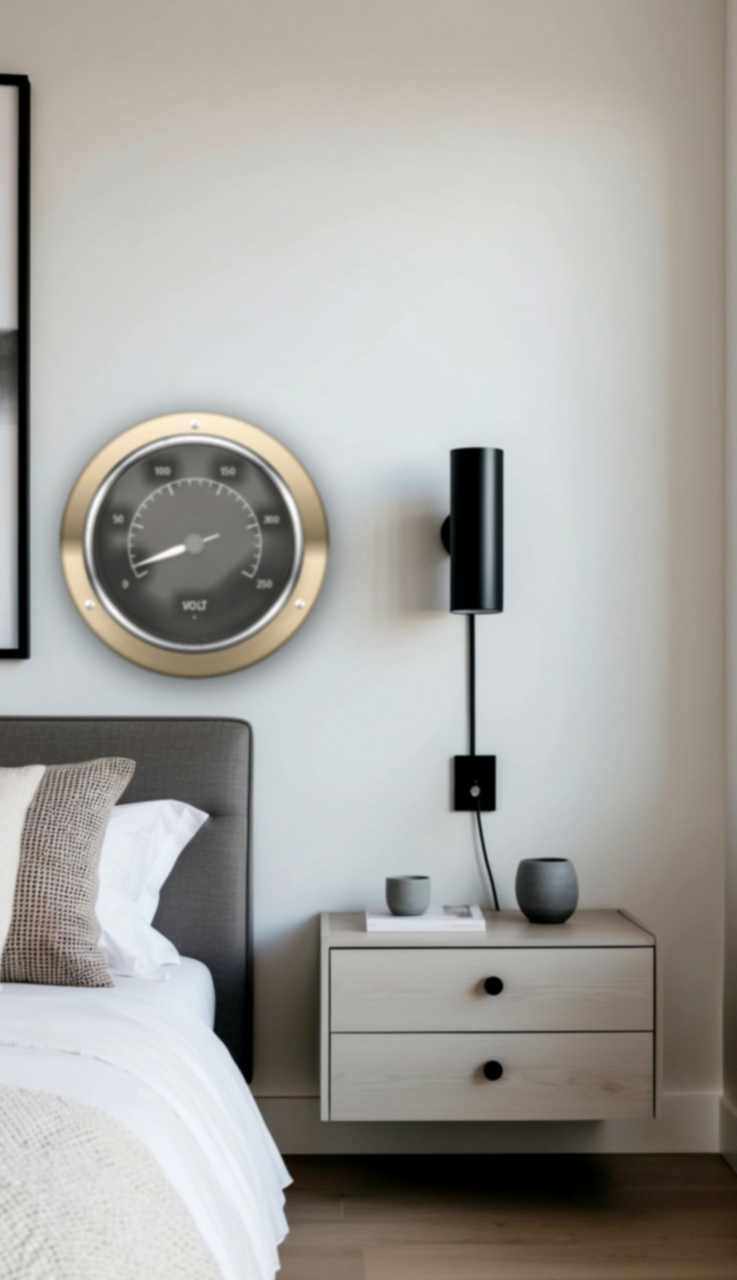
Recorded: 10
